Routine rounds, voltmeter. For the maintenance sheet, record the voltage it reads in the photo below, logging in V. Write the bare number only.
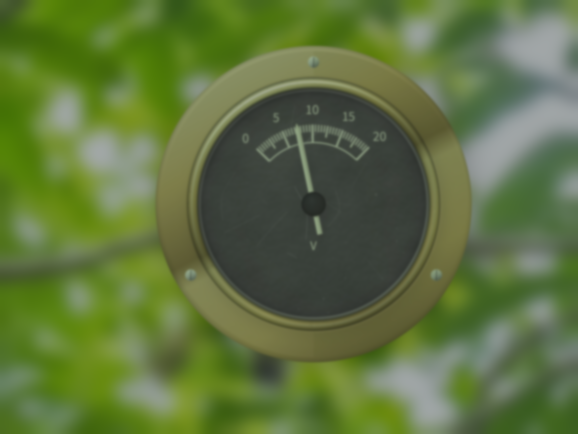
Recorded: 7.5
